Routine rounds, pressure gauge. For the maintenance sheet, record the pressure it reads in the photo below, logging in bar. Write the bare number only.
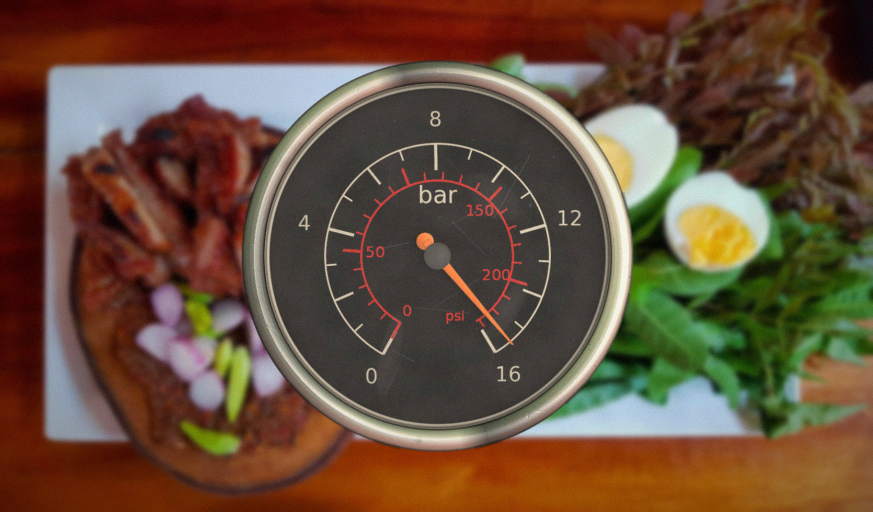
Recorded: 15.5
